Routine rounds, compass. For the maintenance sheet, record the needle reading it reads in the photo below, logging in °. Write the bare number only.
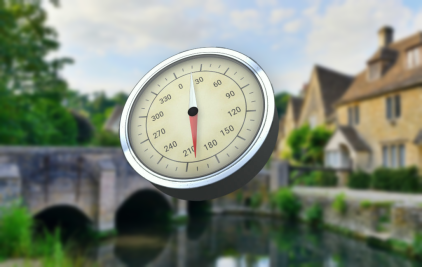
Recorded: 200
